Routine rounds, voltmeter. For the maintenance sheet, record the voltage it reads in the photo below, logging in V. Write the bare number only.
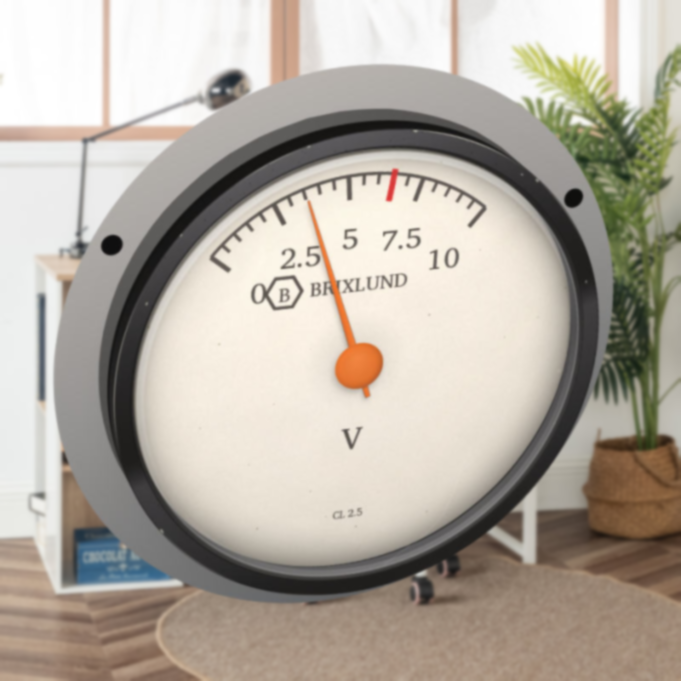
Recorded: 3.5
